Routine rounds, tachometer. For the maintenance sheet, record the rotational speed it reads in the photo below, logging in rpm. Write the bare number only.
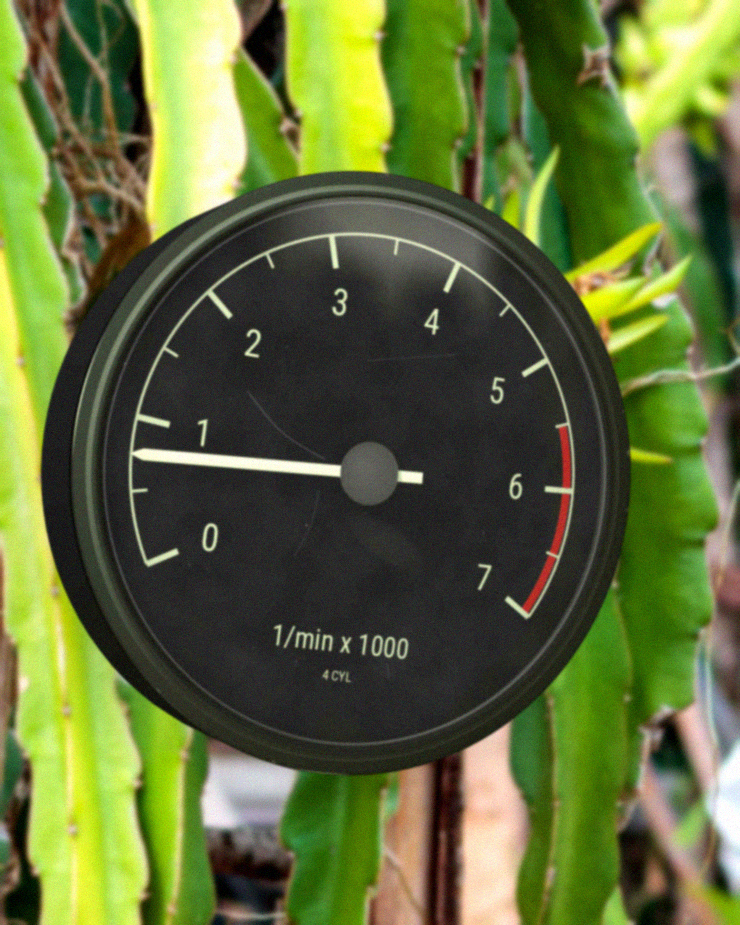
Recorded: 750
